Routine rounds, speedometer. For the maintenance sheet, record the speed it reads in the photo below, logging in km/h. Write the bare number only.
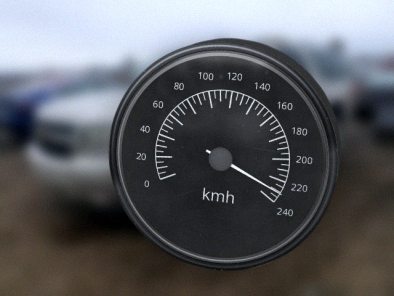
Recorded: 230
